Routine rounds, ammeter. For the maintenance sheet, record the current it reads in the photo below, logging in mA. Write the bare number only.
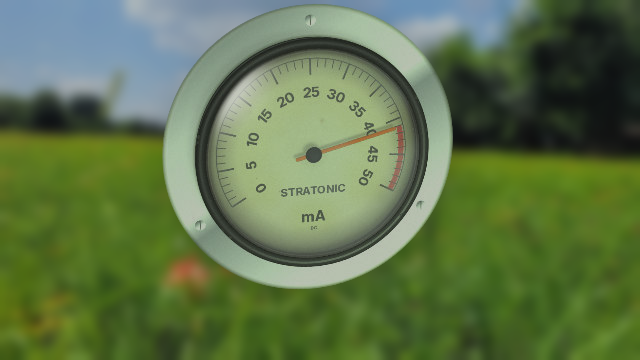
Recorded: 41
